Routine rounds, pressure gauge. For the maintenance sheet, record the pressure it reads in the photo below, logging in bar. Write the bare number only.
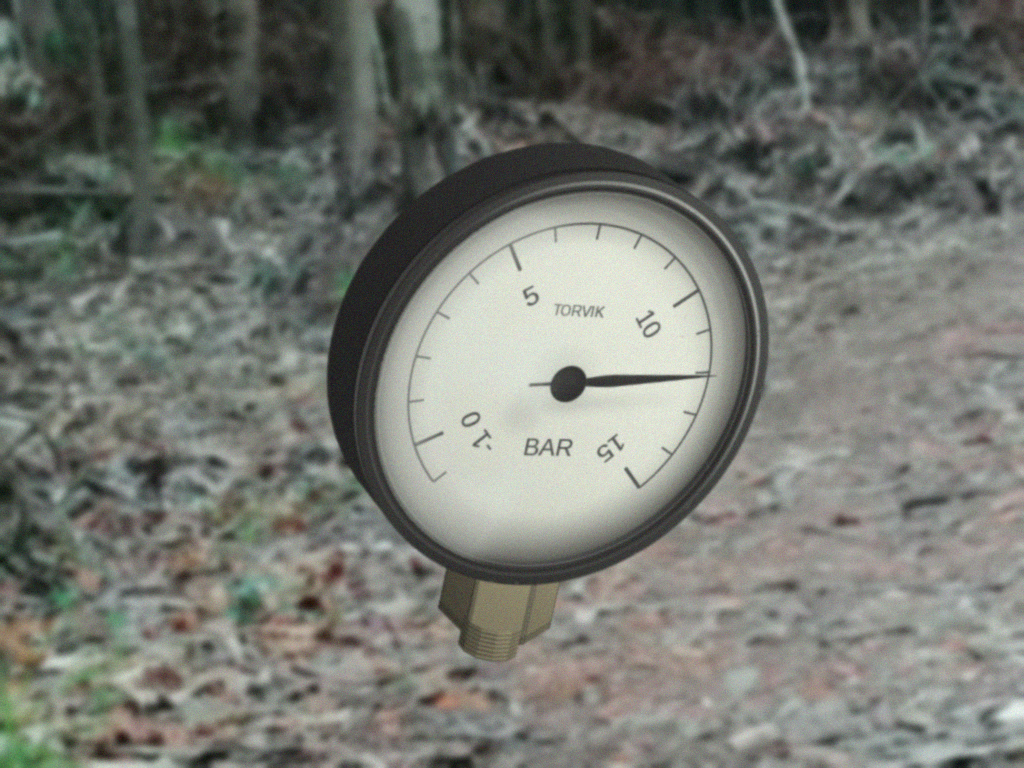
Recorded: 12
